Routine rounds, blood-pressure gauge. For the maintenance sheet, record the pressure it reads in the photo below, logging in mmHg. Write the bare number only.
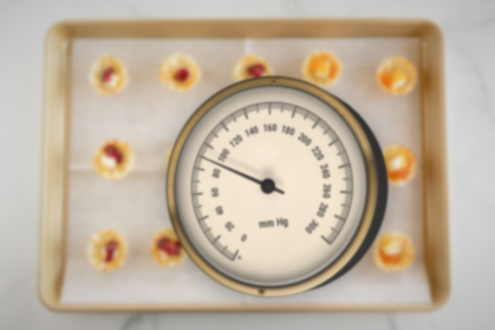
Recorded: 90
